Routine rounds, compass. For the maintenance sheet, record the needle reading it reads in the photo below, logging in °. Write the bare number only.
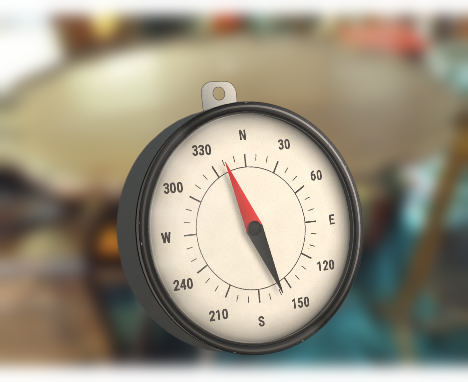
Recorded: 340
